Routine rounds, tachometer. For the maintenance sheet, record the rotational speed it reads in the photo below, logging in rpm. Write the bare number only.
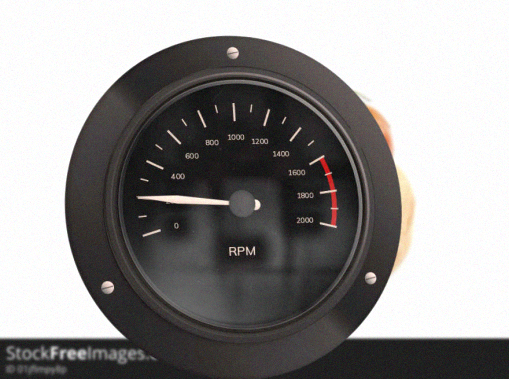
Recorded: 200
